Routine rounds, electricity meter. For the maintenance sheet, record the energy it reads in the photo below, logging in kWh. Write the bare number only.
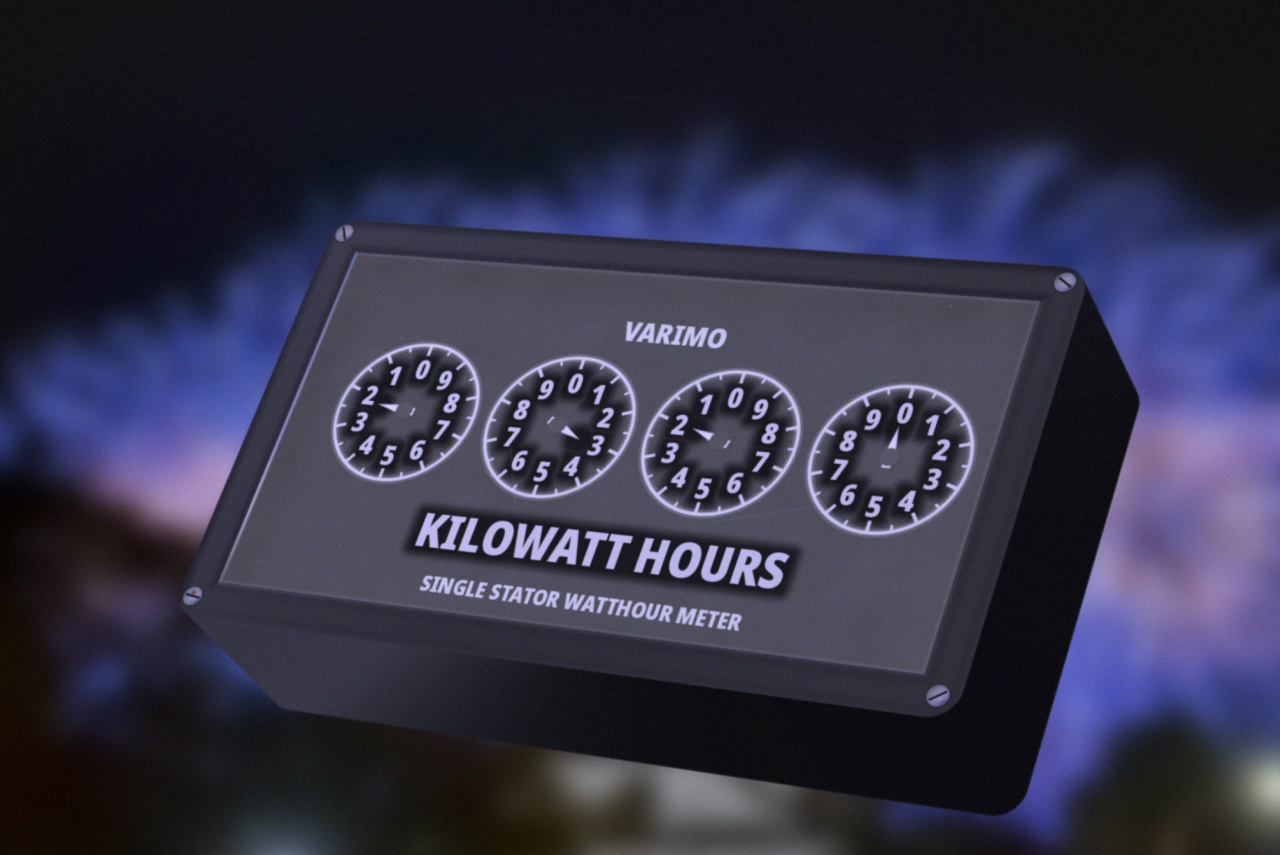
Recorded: 2320
